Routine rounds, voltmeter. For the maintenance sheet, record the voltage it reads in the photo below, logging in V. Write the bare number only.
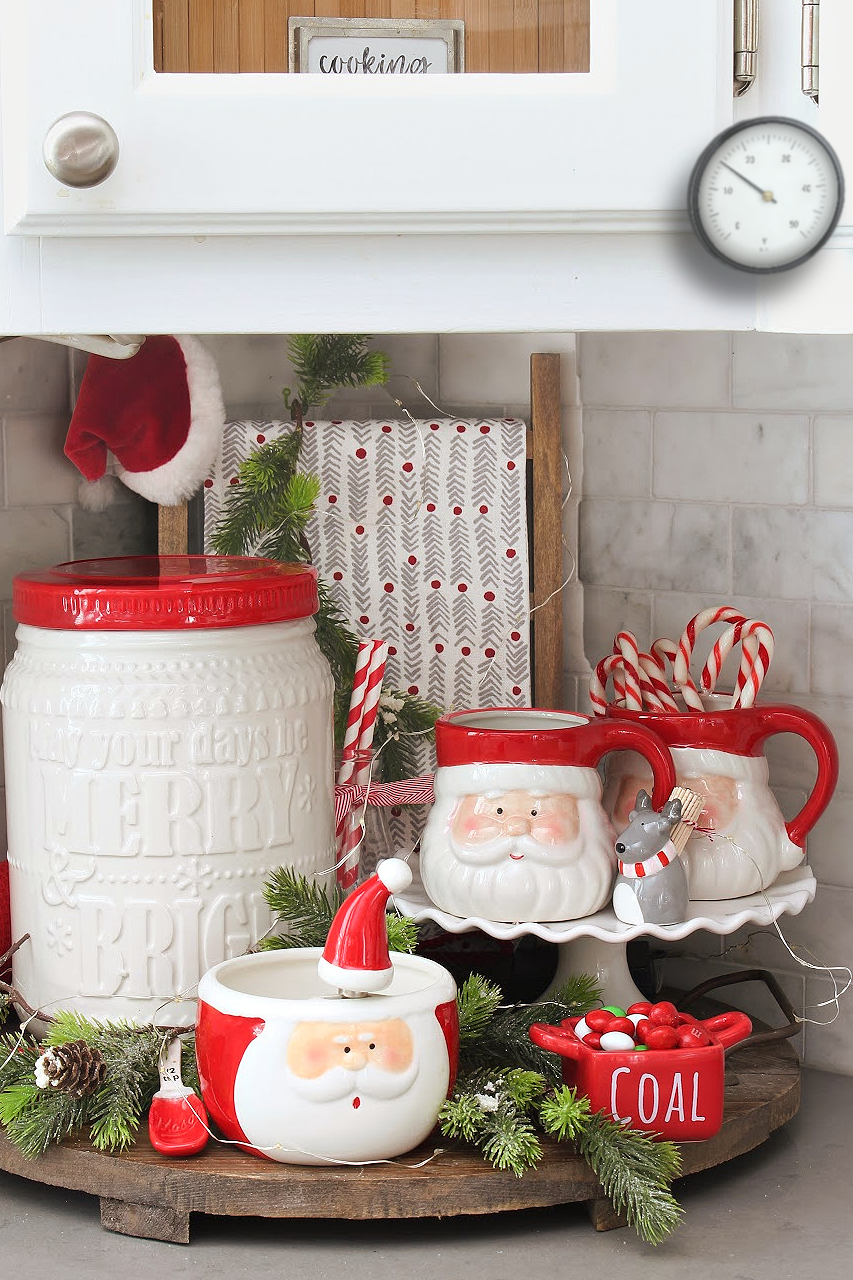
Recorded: 15
